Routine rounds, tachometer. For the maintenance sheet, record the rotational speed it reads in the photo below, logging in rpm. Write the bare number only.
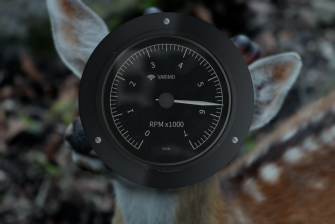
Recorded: 5700
